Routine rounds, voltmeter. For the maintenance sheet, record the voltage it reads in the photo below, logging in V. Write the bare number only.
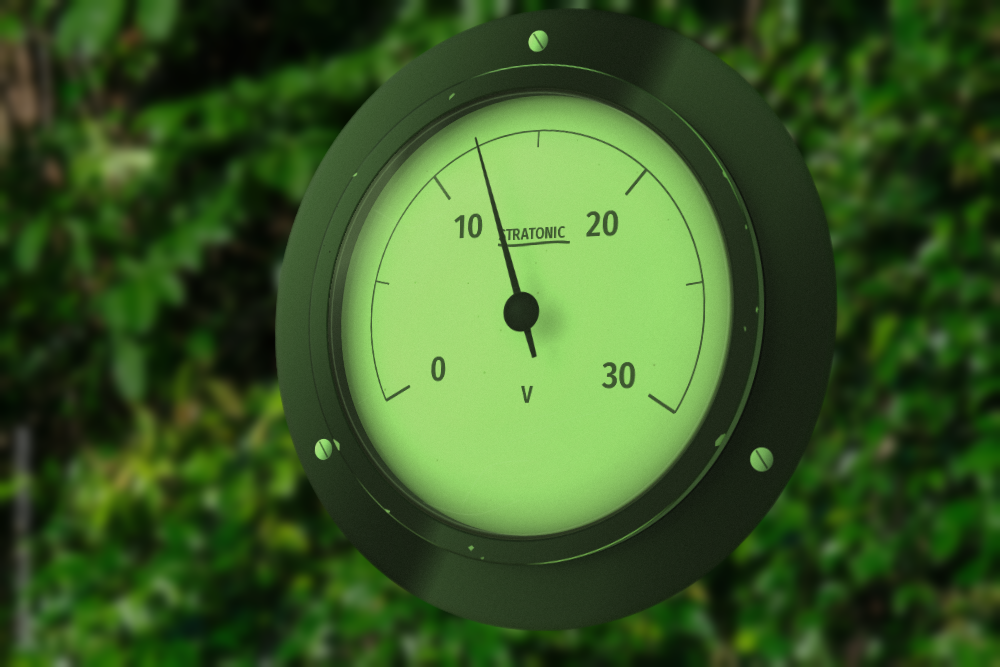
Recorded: 12.5
